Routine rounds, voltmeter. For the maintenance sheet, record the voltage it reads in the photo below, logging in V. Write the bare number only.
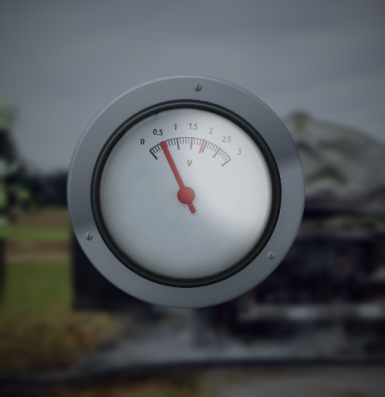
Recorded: 0.5
